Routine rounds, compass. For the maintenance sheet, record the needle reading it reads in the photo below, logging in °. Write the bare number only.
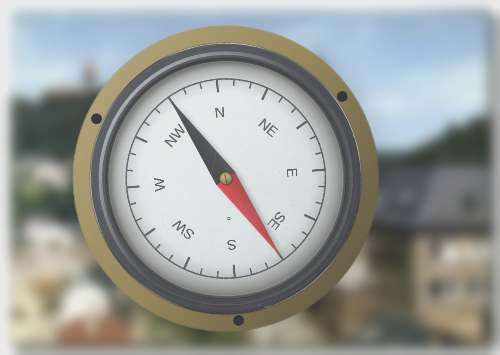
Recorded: 150
